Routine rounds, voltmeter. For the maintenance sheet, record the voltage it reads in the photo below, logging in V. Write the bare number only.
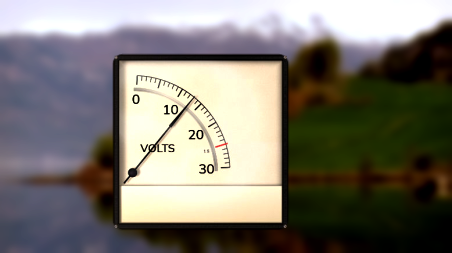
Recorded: 13
